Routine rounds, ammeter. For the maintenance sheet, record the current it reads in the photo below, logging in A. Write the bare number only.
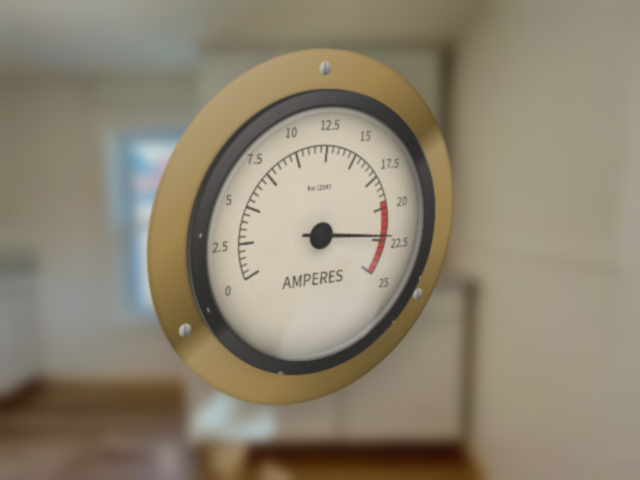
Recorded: 22
